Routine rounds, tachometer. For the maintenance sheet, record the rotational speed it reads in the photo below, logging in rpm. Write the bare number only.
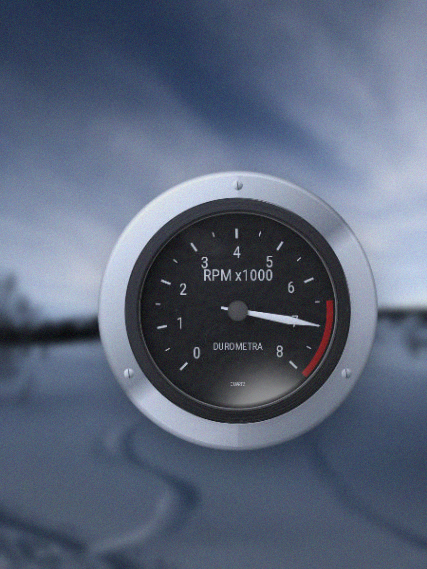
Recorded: 7000
